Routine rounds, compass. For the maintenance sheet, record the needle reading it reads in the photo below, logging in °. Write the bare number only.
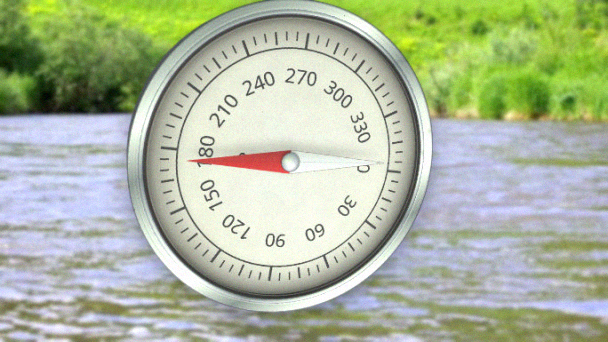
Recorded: 175
